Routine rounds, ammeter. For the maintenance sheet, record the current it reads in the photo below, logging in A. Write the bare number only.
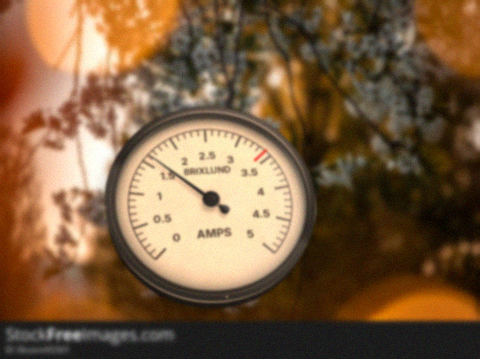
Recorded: 1.6
